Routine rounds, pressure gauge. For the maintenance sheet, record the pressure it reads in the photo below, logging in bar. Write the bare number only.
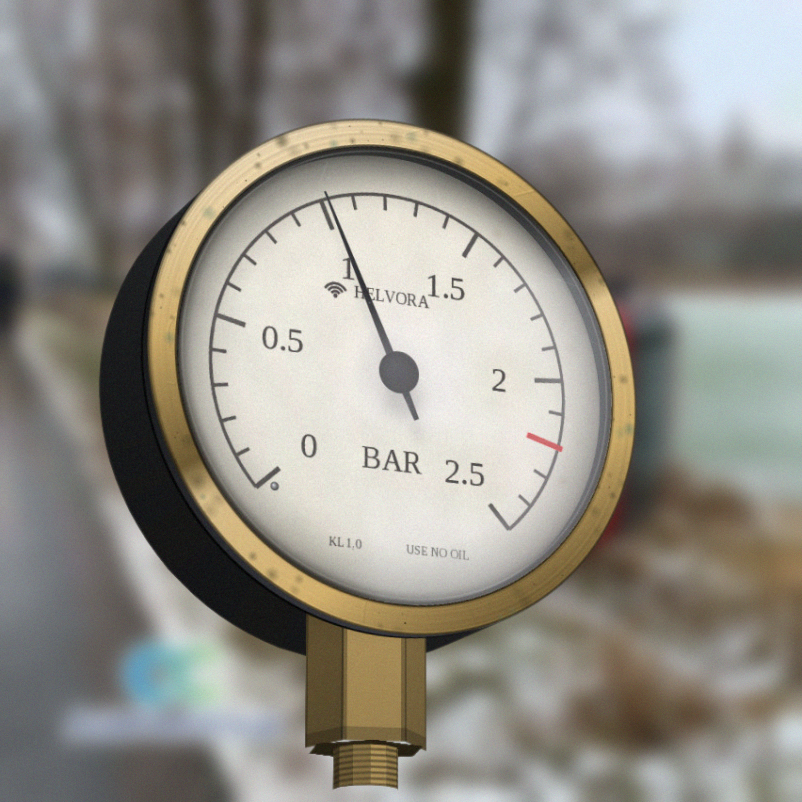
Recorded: 1
